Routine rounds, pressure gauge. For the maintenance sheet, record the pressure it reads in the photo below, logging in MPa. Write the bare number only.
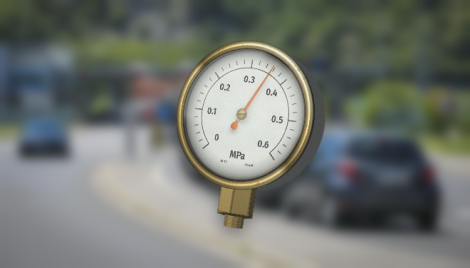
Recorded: 0.36
